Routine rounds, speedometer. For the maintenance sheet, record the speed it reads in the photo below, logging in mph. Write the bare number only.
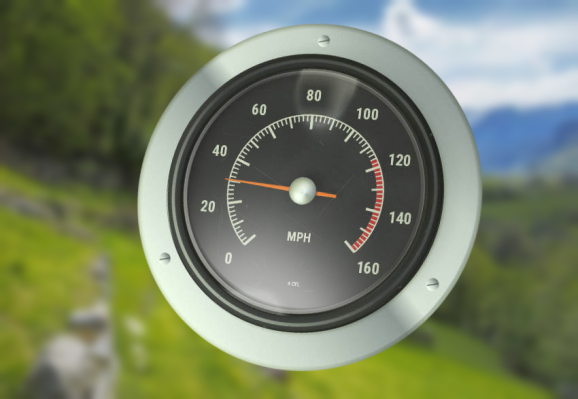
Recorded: 30
